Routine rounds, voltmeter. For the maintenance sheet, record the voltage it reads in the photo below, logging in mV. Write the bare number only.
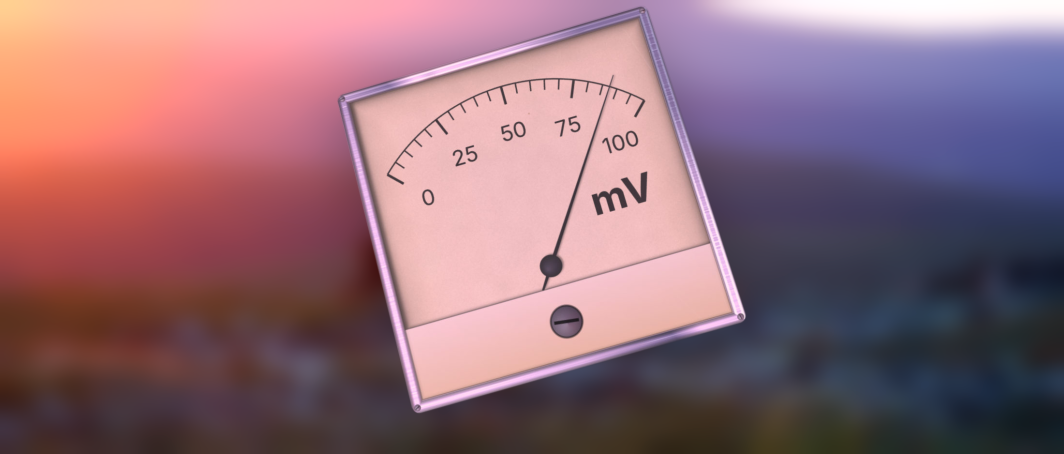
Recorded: 87.5
